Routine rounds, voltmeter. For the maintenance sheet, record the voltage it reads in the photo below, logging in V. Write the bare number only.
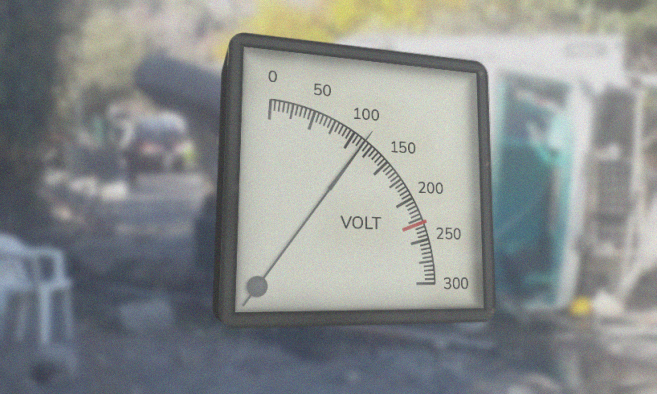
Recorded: 115
